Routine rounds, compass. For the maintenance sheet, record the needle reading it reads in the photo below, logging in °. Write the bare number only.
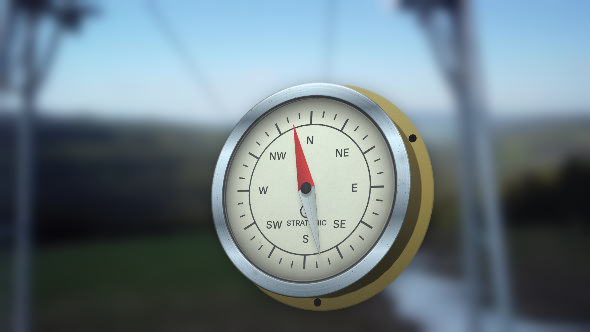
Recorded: 345
